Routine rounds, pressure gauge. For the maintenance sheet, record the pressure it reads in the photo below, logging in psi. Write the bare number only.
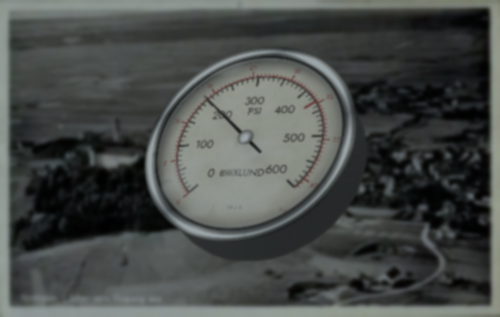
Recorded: 200
